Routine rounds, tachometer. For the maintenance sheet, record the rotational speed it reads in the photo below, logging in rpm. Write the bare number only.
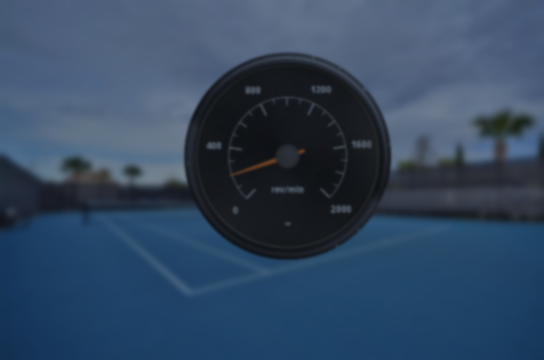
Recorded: 200
